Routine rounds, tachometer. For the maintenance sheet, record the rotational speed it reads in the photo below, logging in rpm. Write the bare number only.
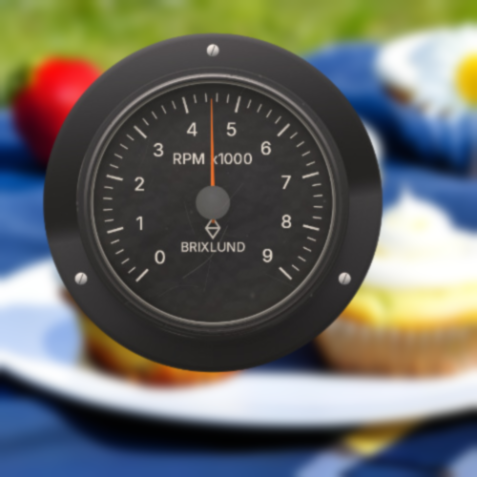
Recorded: 4500
